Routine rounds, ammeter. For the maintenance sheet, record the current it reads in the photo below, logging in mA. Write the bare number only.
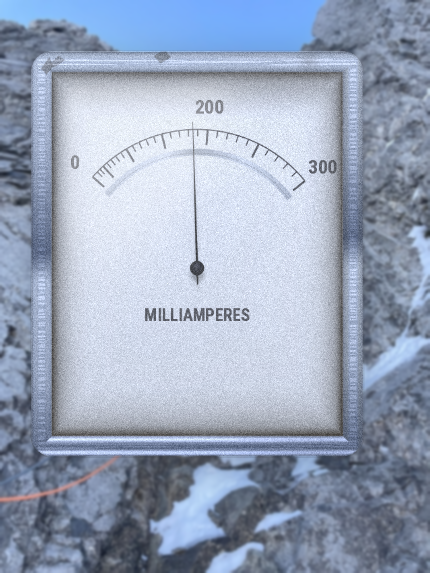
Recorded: 185
